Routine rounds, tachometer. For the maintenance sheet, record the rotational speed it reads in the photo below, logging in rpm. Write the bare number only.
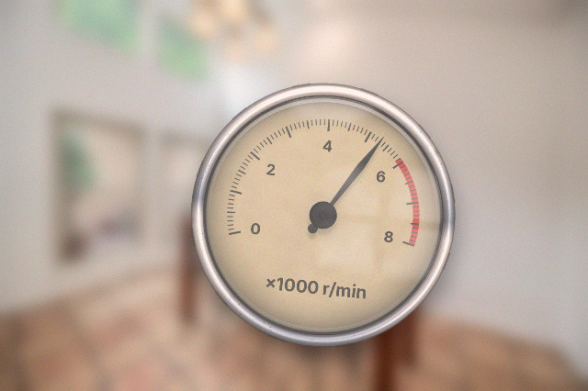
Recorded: 5300
